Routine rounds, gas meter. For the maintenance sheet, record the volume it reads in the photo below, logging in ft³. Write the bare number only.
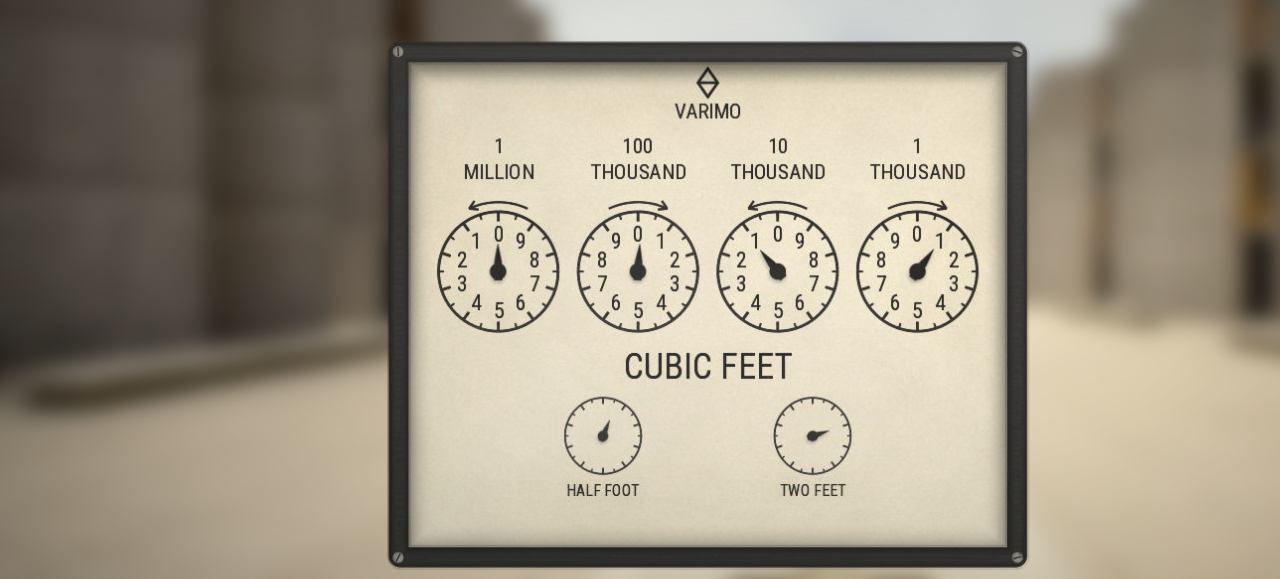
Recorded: 1100
